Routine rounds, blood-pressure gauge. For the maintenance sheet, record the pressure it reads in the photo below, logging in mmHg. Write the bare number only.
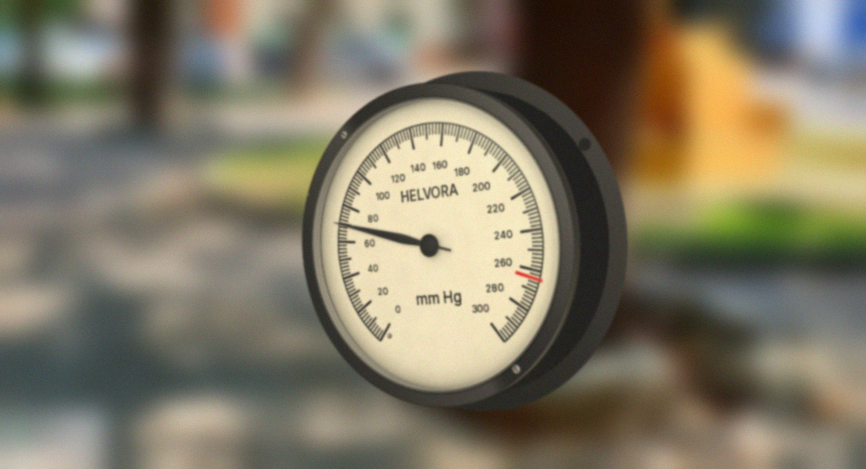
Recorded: 70
